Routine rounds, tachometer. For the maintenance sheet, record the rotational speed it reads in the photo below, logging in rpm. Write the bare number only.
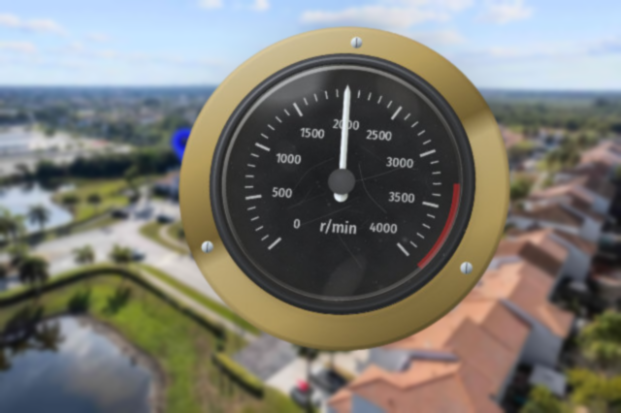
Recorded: 2000
